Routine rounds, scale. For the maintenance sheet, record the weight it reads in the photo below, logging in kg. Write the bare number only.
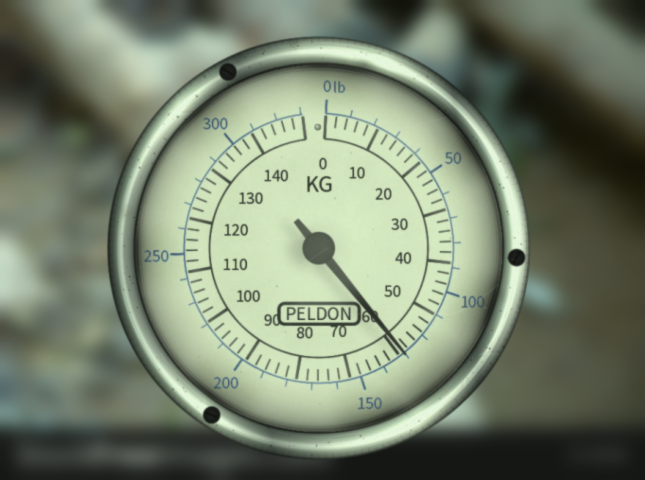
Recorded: 59
